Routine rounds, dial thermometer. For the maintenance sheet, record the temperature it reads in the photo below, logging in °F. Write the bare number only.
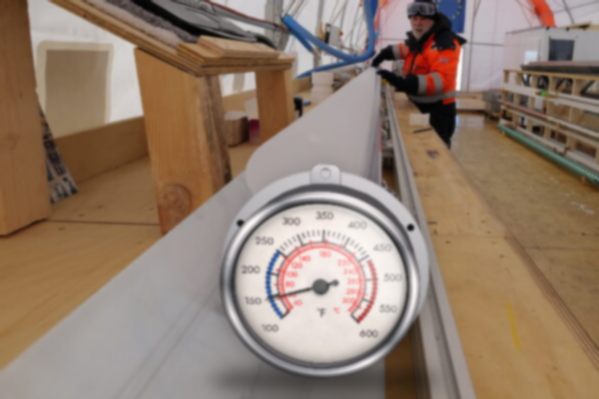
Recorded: 150
